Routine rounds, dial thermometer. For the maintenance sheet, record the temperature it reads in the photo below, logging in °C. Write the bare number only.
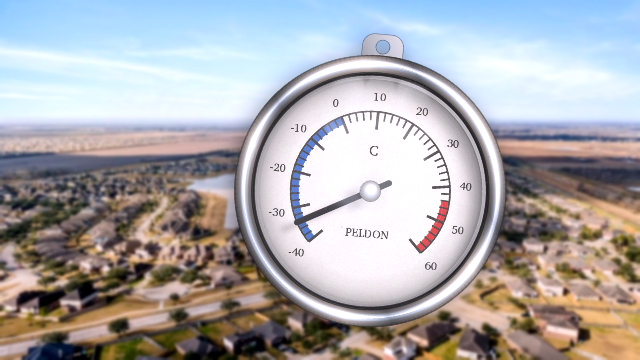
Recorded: -34
